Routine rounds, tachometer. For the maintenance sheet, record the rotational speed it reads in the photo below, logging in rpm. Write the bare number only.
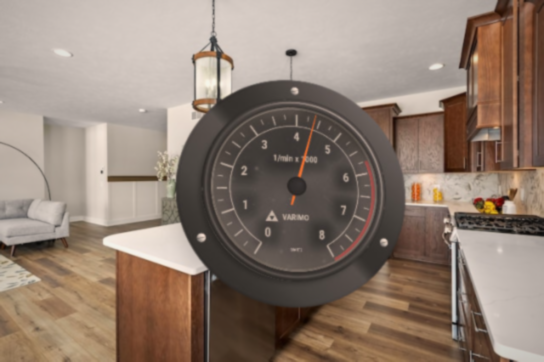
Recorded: 4375
